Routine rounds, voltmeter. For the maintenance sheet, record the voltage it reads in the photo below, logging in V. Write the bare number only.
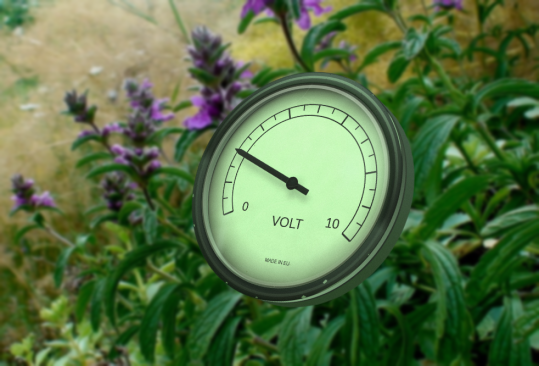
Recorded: 2
